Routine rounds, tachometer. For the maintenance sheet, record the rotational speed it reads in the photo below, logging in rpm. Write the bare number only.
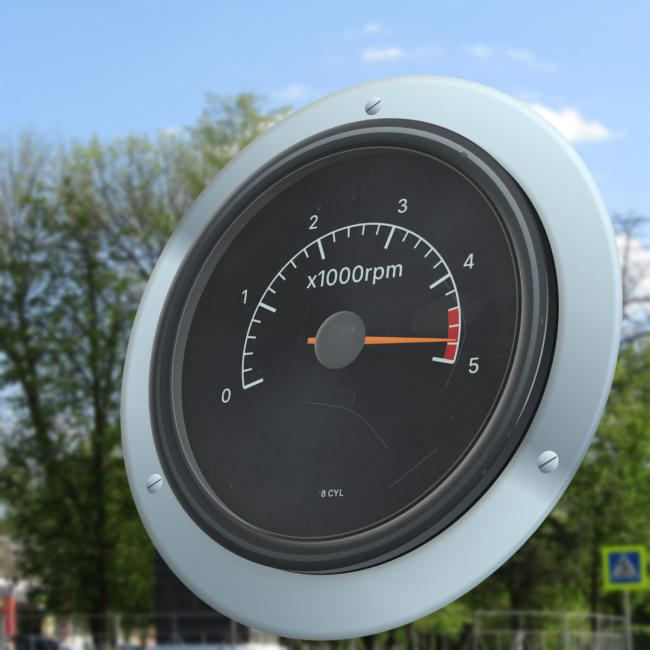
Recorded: 4800
